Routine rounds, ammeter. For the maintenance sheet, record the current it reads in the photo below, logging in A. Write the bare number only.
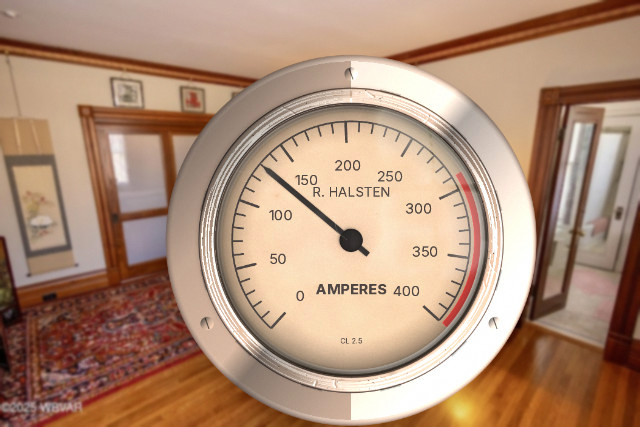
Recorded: 130
